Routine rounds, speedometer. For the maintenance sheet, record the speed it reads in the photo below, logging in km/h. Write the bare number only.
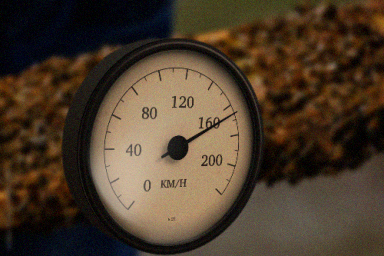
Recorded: 165
